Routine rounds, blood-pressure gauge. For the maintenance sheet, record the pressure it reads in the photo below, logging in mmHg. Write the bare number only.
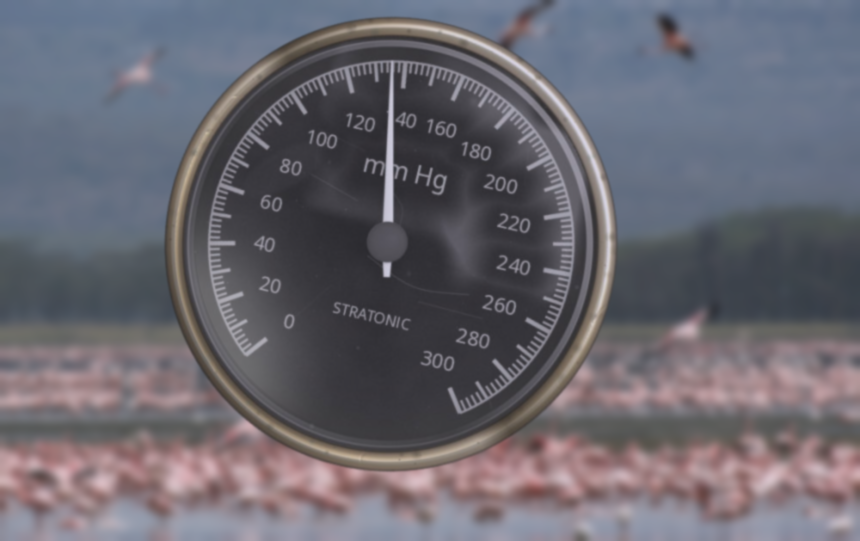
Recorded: 136
